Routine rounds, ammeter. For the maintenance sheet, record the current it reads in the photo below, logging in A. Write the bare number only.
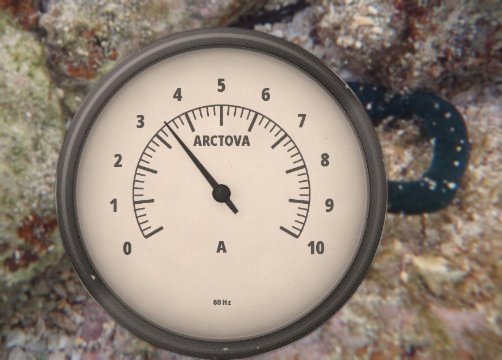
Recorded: 3.4
